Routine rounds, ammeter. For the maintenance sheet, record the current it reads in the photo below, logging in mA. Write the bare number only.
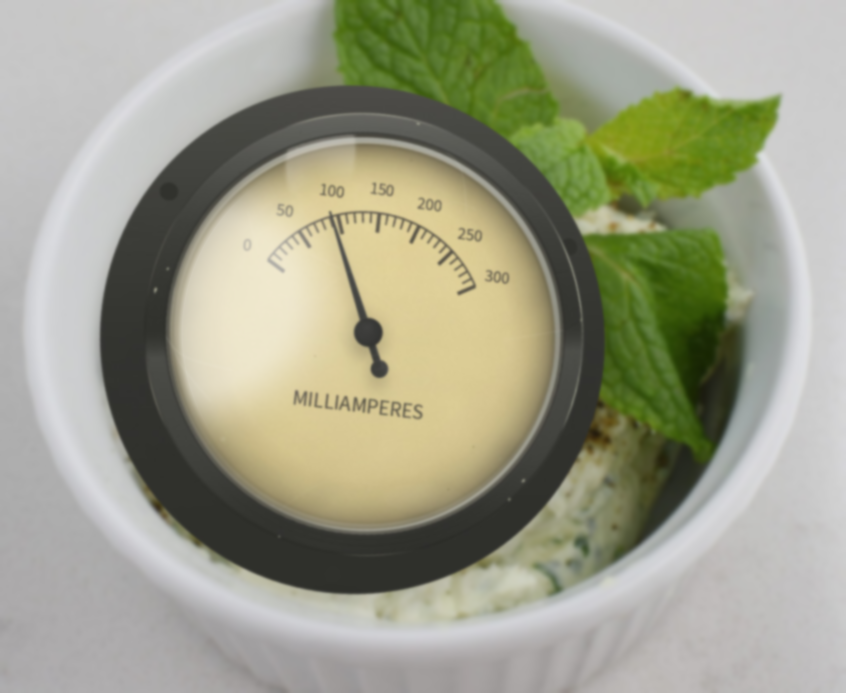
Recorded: 90
